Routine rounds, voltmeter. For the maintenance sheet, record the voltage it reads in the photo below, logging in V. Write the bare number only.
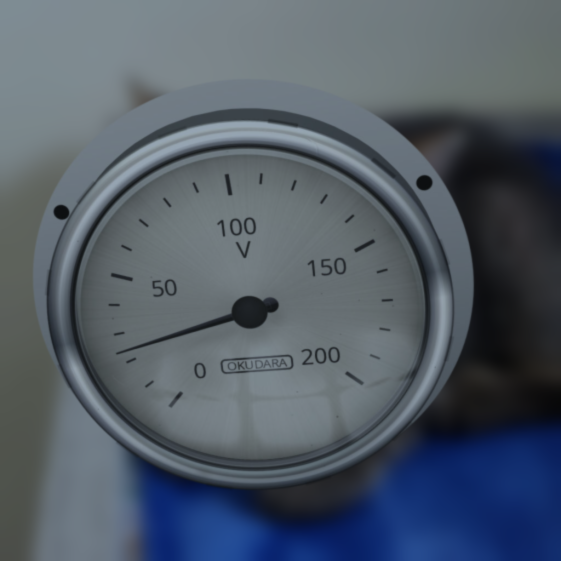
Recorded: 25
